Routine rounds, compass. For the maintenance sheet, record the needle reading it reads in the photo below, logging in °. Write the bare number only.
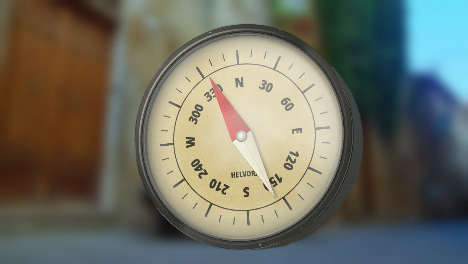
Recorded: 335
